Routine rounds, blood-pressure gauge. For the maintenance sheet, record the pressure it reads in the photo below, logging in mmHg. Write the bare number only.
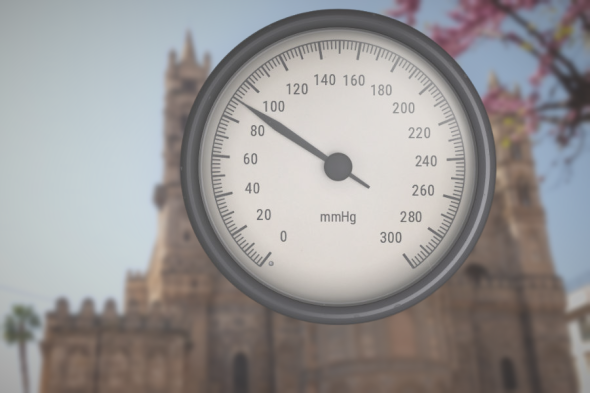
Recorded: 90
